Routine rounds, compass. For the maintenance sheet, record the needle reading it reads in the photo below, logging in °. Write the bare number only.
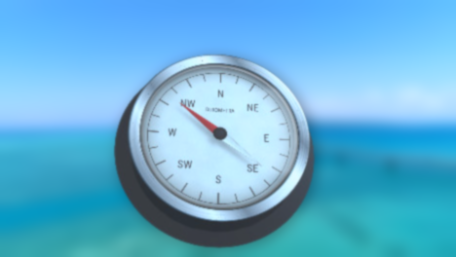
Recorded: 307.5
